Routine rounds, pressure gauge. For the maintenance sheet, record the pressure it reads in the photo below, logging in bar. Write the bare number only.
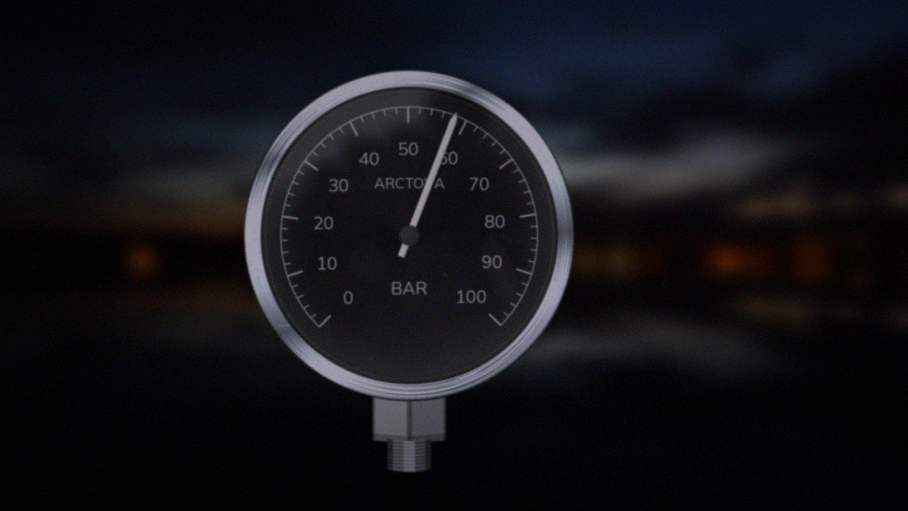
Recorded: 58
